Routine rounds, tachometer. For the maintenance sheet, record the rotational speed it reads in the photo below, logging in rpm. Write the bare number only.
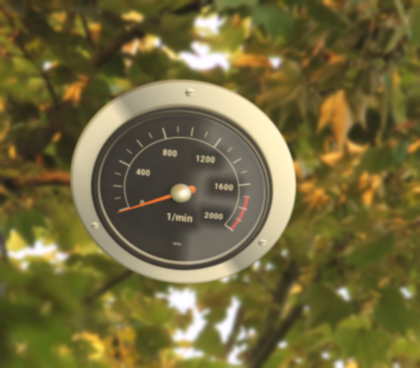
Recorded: 0
